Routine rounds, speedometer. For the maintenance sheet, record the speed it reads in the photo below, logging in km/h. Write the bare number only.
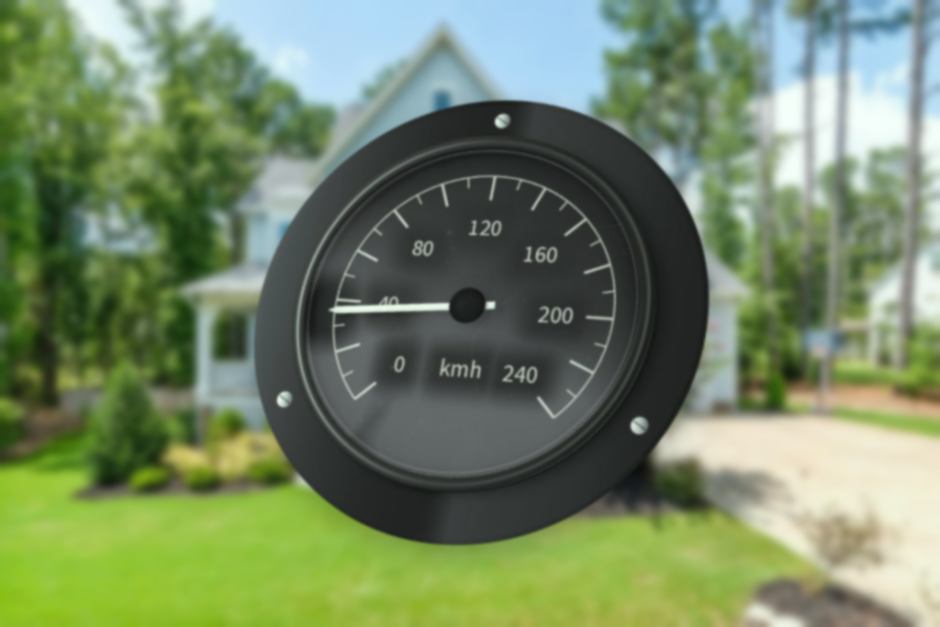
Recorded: 35
